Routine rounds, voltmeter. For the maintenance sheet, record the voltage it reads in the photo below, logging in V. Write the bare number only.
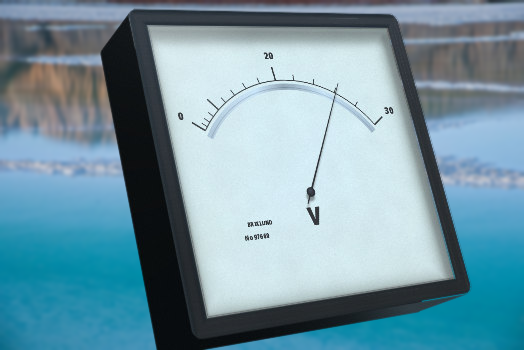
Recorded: 26
